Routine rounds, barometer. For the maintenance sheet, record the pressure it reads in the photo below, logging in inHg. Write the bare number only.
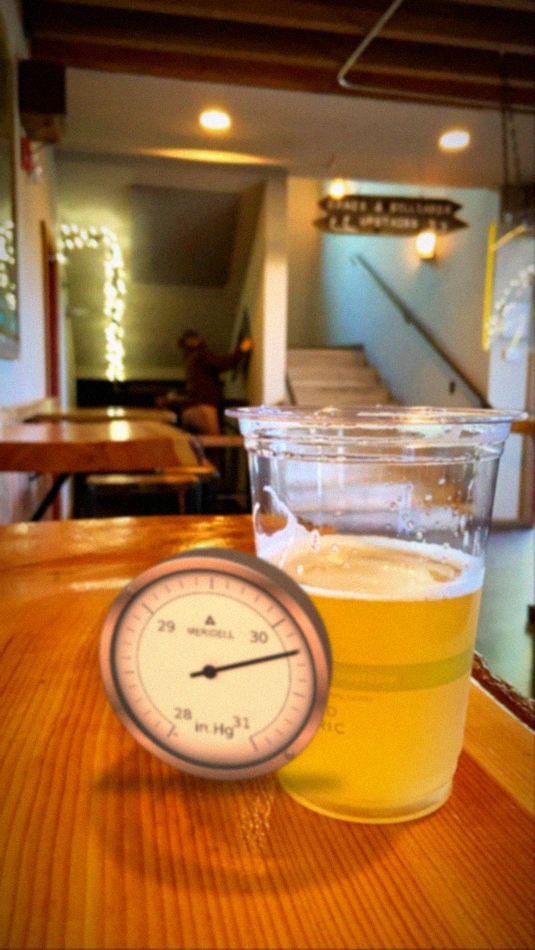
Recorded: 30.2
